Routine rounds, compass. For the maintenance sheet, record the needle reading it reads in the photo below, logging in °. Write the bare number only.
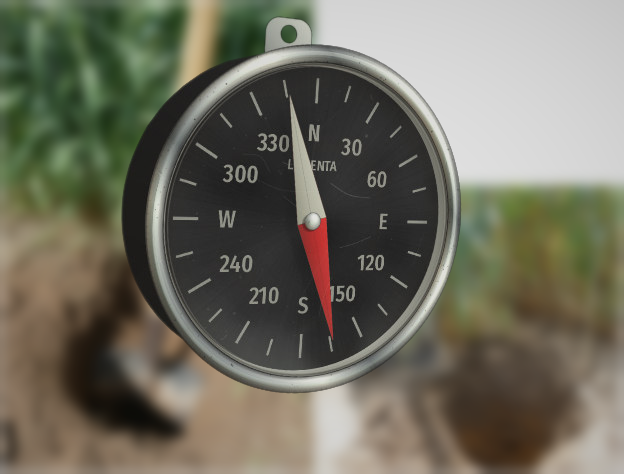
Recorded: 165
